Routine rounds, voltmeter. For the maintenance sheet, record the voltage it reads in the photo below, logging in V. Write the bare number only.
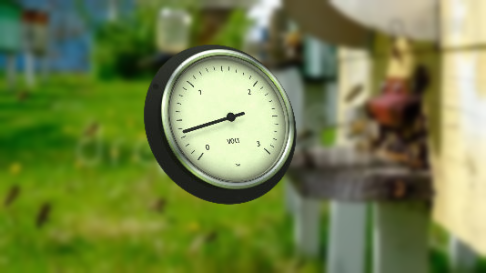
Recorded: 0.35
